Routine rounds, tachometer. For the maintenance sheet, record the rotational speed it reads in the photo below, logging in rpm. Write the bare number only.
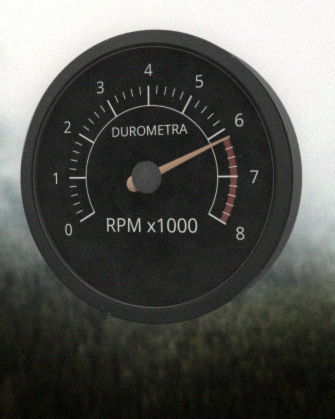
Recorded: 6200
